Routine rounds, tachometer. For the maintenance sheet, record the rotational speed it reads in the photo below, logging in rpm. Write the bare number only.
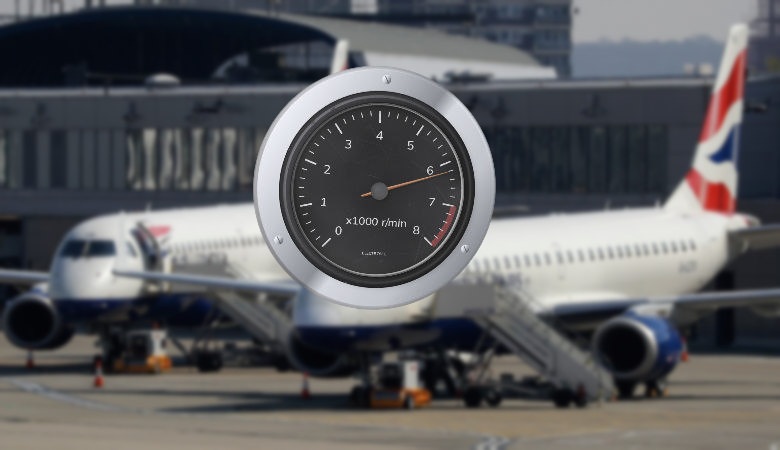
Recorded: 6200
